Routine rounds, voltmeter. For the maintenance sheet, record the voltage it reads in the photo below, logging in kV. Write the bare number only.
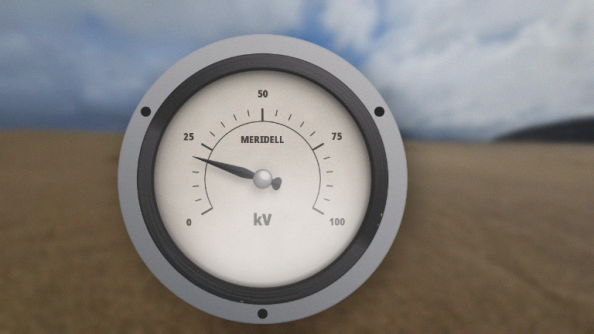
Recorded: 20
